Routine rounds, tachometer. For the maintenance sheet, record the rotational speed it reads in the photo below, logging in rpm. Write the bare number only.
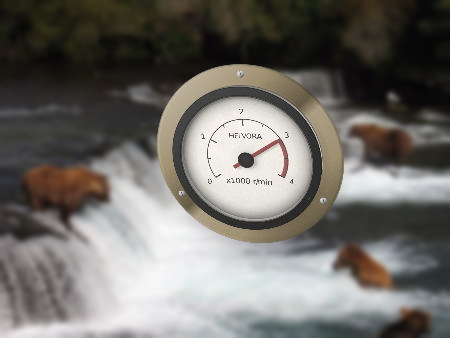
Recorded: 3000
